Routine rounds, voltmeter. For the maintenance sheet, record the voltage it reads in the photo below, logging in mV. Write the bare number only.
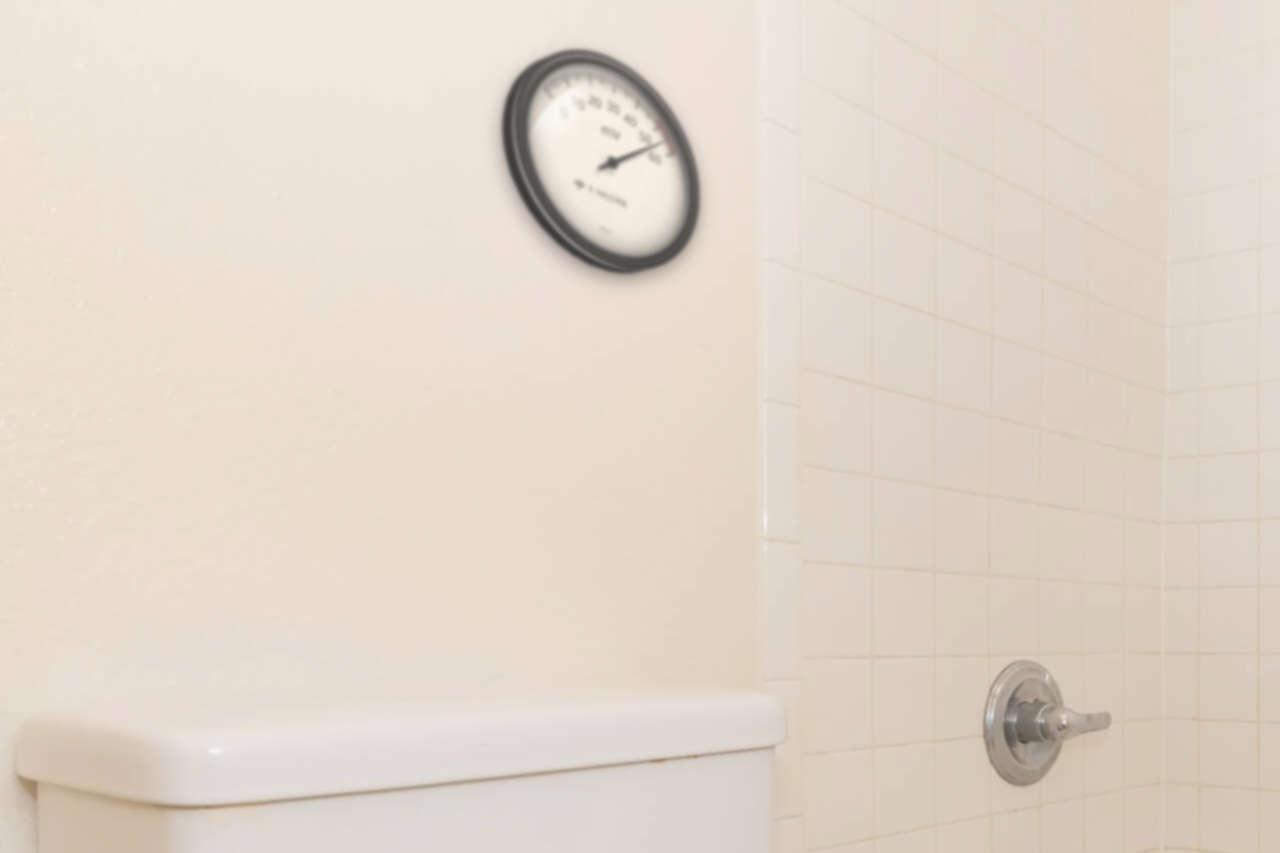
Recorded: 55
